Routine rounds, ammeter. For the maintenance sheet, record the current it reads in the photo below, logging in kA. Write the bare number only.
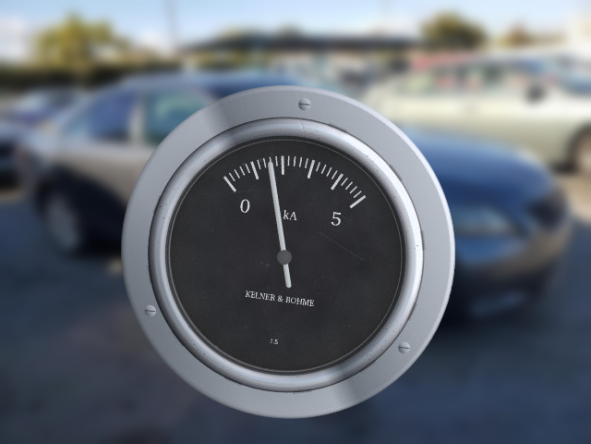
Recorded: 1.6
